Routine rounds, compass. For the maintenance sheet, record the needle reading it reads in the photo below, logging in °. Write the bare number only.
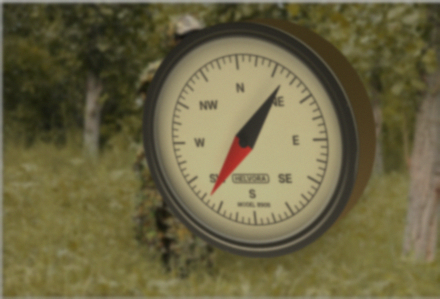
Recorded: 220
